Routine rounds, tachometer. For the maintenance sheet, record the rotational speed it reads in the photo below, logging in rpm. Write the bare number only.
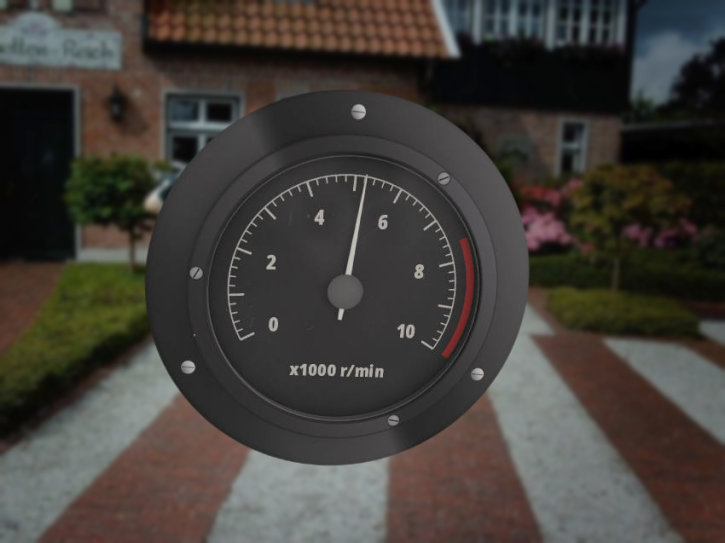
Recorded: 5200
